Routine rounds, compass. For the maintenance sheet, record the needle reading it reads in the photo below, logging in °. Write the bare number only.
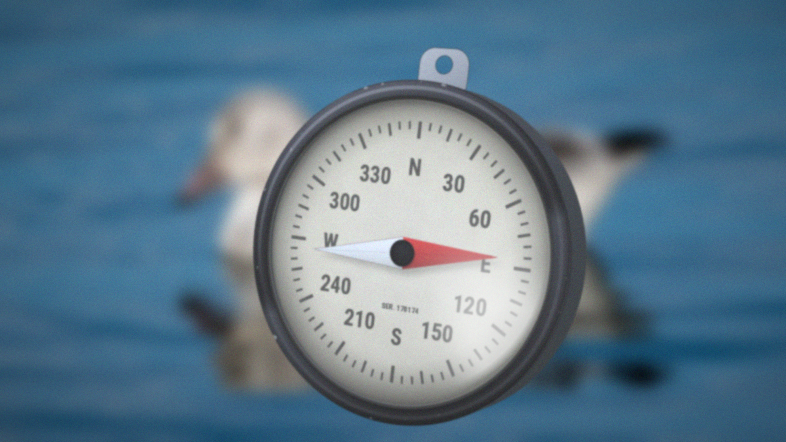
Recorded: 85
